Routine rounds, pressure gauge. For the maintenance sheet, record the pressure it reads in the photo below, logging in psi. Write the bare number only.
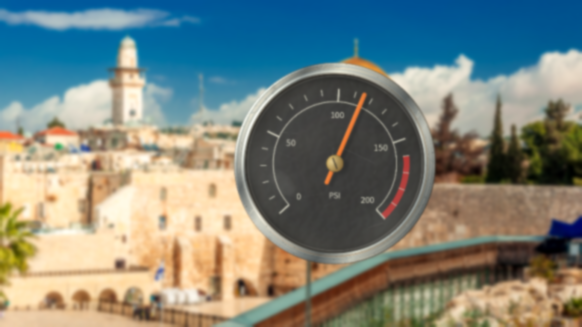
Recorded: 115
